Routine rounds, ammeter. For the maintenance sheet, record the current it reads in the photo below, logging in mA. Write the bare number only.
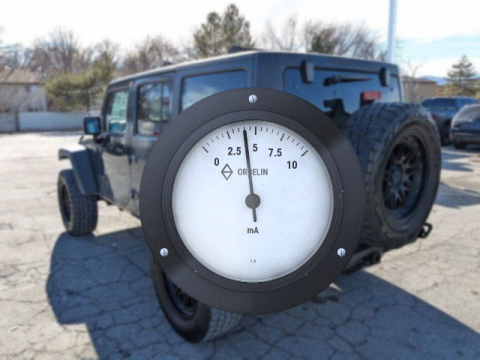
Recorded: 4
